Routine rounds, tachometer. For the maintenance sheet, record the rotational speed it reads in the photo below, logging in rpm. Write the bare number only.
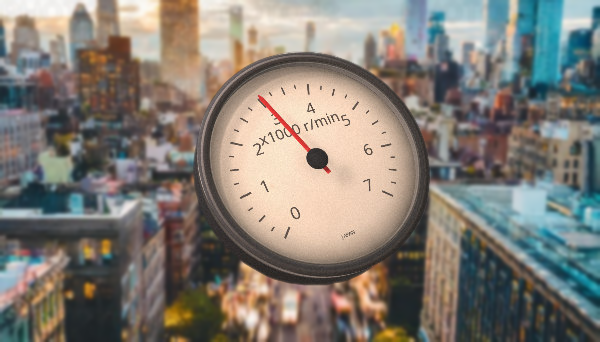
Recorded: 3000
